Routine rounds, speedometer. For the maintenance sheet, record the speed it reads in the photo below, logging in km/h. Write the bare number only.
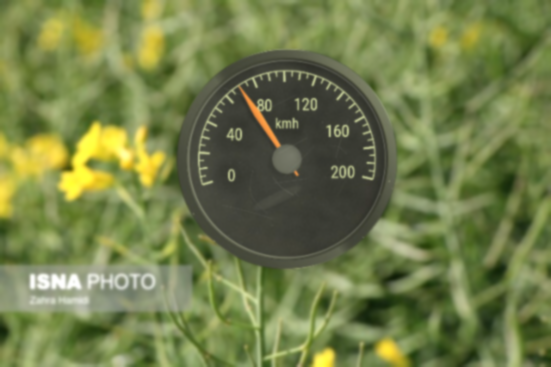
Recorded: 70
